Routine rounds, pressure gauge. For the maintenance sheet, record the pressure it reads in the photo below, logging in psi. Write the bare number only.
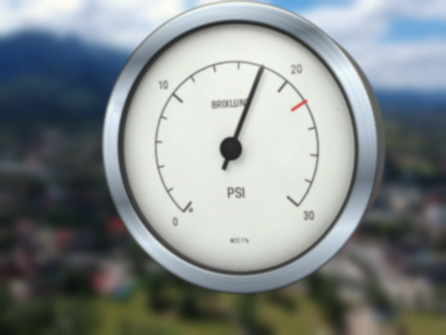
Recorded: 18
